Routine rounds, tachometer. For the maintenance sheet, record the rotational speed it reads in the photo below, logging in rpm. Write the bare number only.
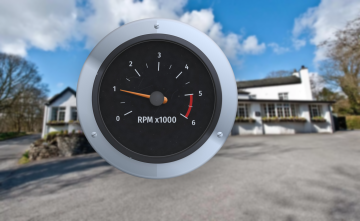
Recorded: 1000
